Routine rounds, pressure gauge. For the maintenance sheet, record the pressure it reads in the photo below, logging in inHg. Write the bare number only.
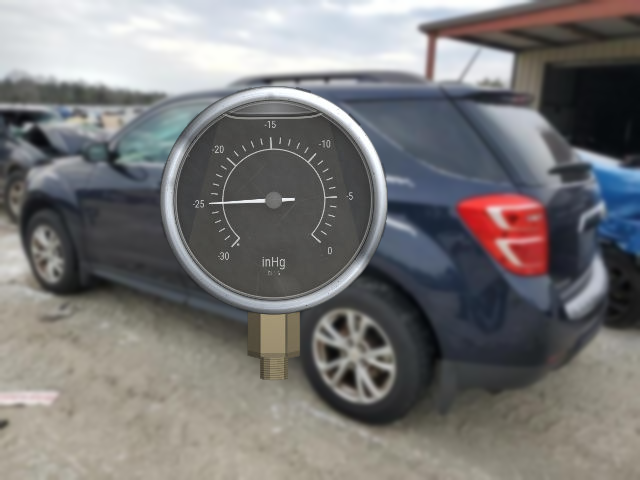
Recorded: -25
